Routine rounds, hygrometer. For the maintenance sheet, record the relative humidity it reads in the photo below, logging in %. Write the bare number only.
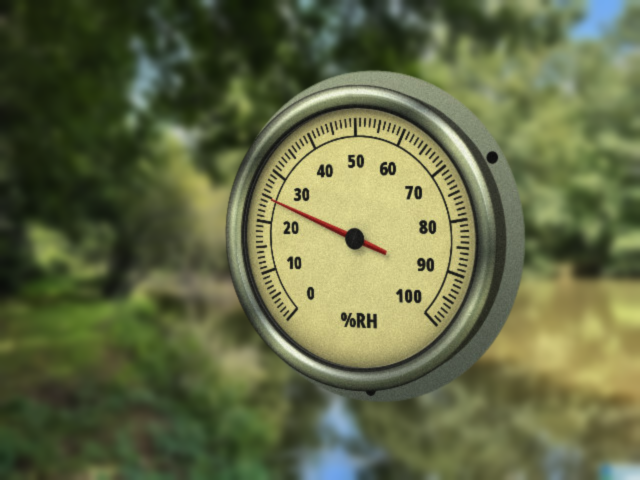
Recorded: 25
